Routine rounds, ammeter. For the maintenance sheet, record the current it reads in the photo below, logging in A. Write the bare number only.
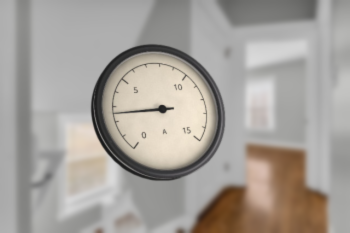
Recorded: 2.5
